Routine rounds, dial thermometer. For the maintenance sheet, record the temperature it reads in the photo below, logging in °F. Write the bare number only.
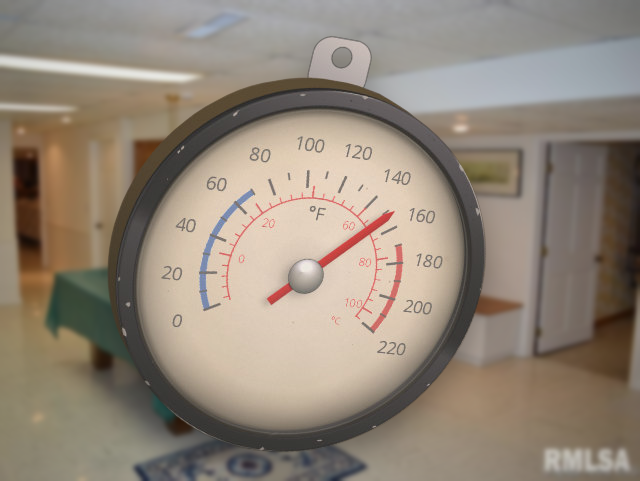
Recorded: 150
